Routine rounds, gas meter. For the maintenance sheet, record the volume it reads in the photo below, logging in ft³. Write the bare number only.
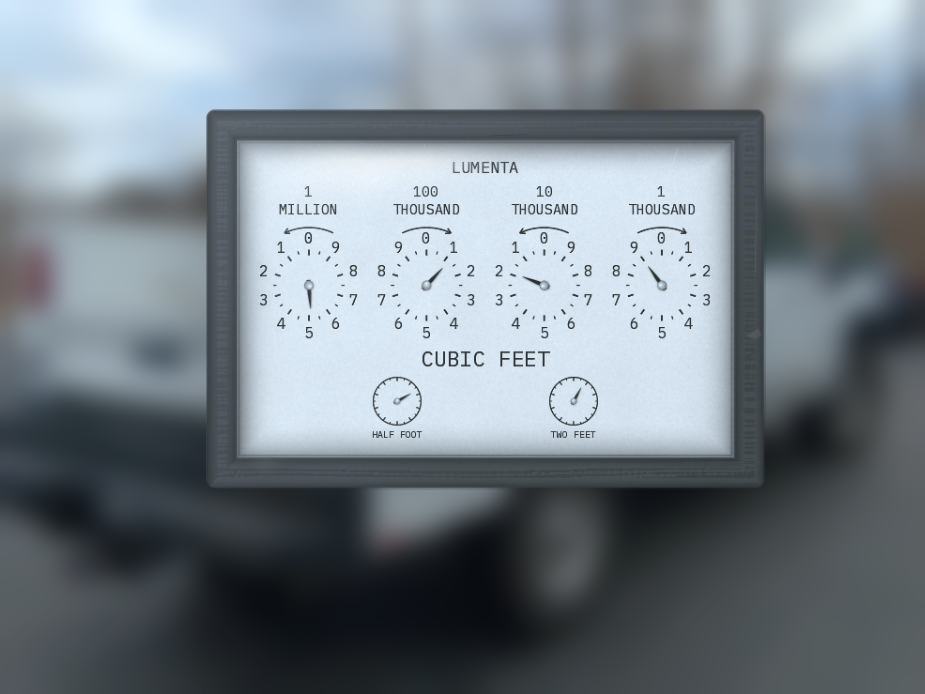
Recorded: 511900
